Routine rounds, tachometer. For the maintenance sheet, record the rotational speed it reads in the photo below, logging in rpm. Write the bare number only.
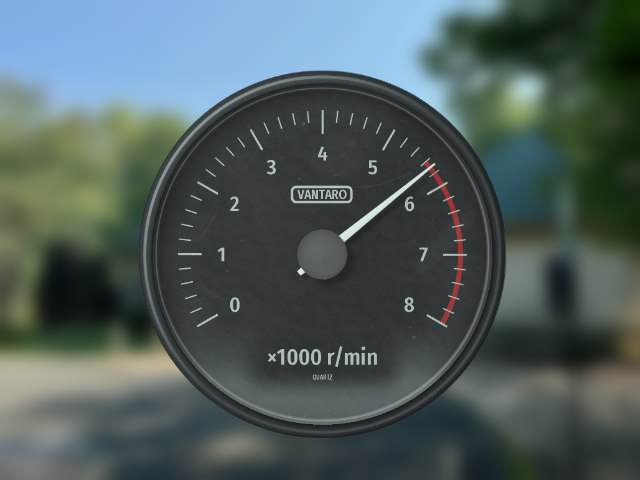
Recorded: 5700
